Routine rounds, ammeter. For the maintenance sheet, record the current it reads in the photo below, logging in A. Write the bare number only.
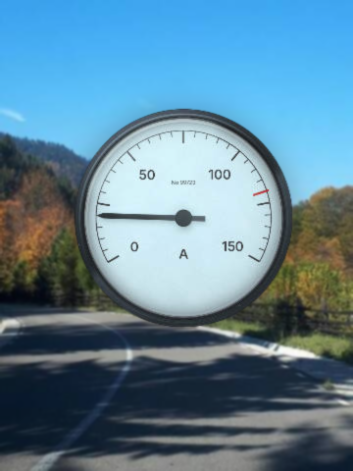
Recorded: 20
